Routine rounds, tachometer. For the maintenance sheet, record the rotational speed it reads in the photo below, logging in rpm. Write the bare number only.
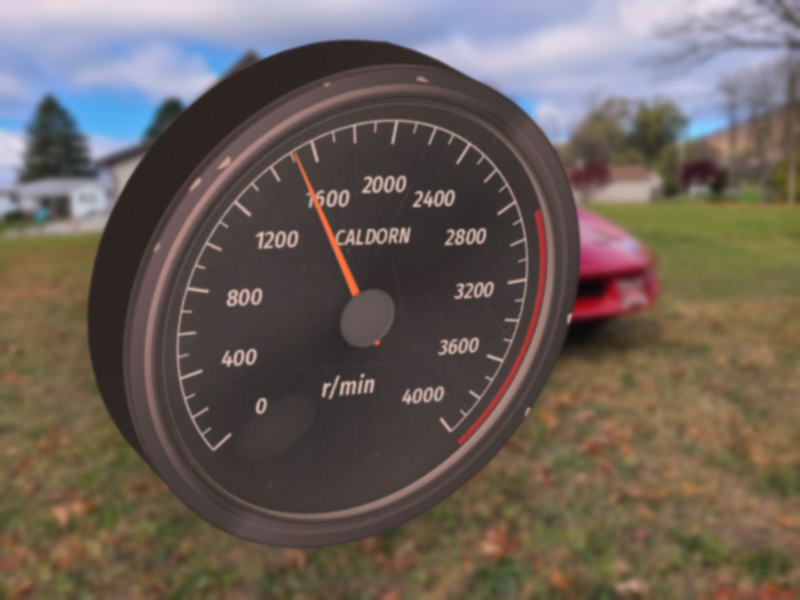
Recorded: 1500
